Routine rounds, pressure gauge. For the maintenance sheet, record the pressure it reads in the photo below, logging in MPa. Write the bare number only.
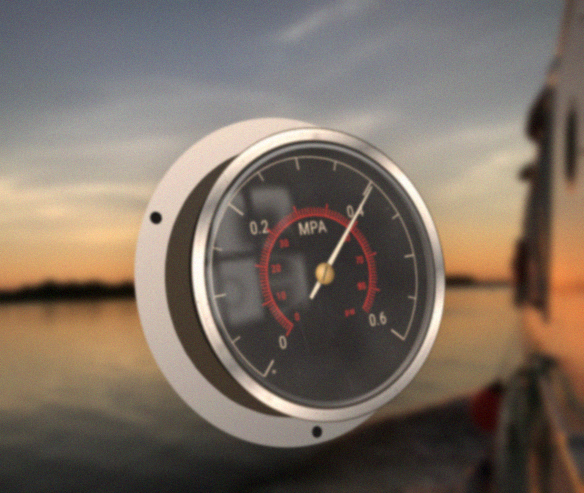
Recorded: 0.4
